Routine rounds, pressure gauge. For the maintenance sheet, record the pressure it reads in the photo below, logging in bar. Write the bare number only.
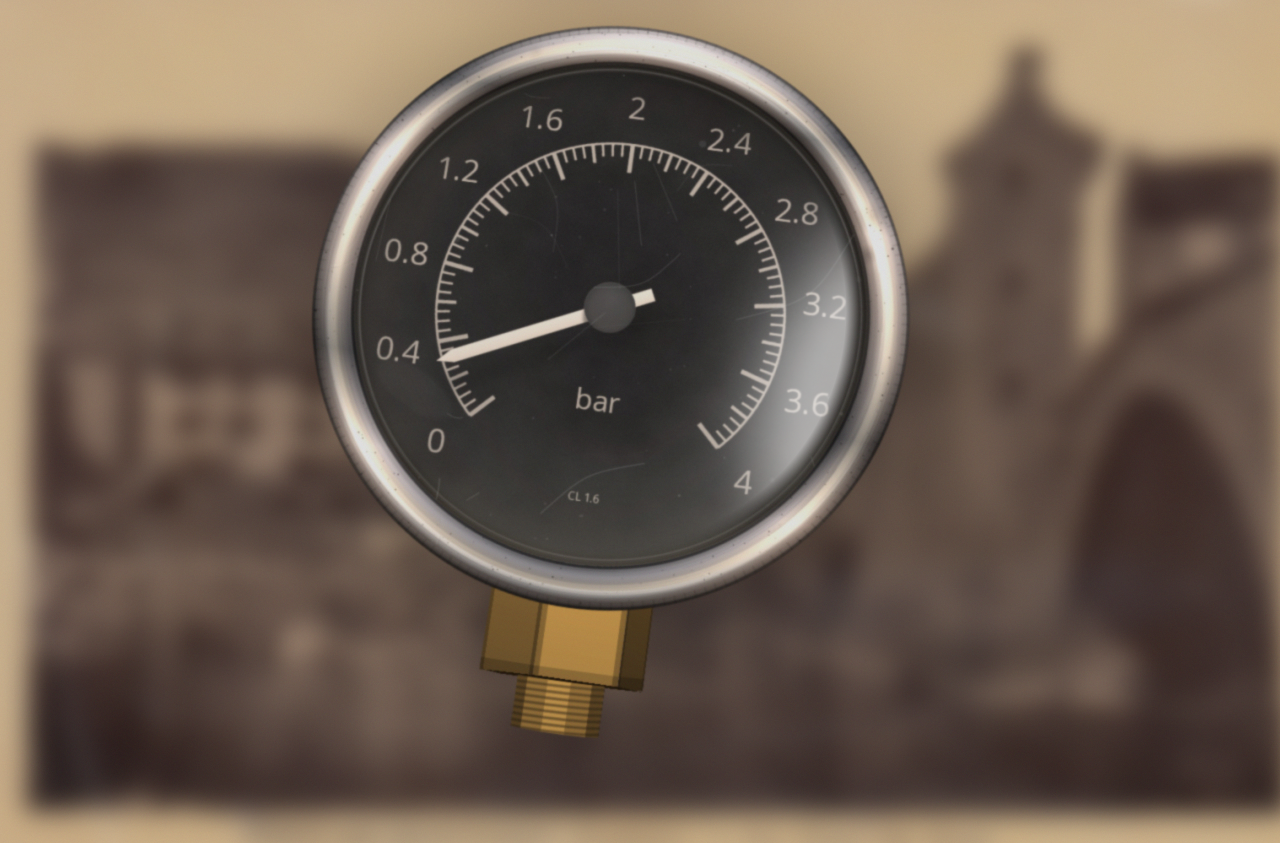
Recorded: 0.3
